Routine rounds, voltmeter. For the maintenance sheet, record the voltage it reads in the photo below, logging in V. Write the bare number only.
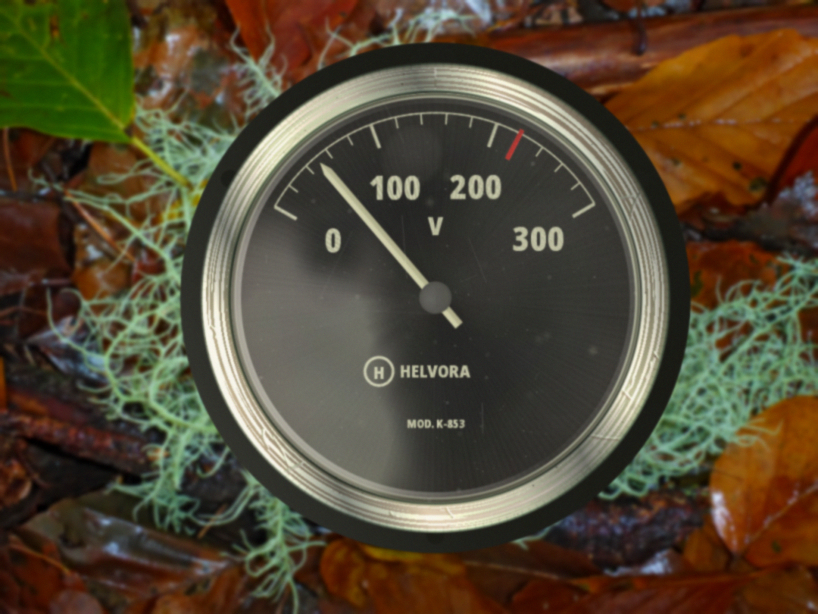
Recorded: 50
